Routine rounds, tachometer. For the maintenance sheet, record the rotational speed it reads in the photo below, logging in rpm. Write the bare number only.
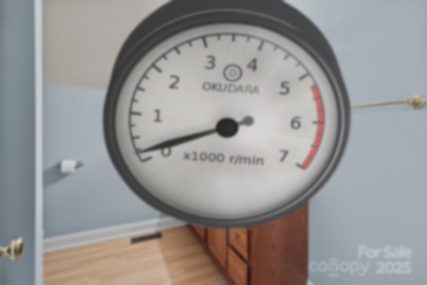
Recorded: 250
